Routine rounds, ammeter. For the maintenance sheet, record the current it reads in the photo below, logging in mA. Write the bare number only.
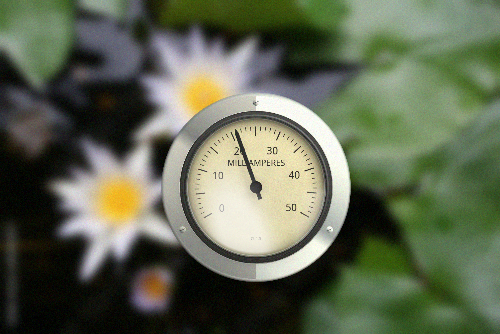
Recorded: 21
